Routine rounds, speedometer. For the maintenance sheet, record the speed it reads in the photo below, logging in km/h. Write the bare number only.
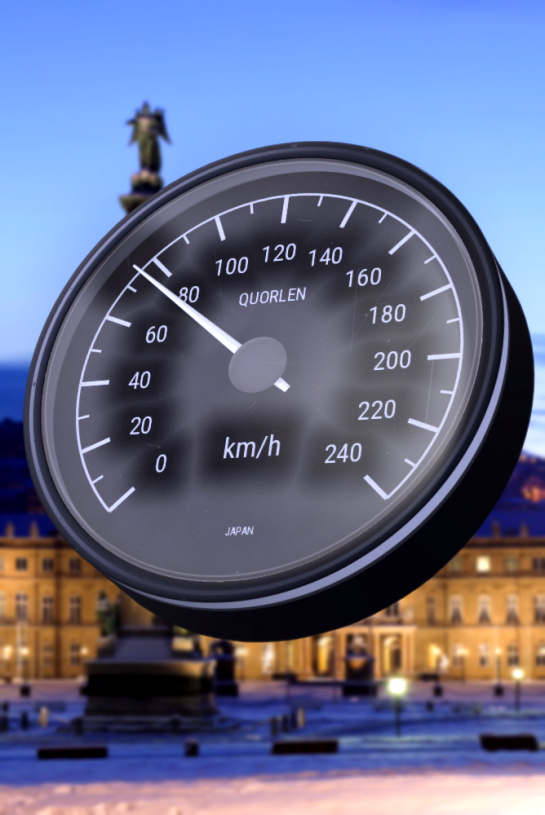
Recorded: 75
